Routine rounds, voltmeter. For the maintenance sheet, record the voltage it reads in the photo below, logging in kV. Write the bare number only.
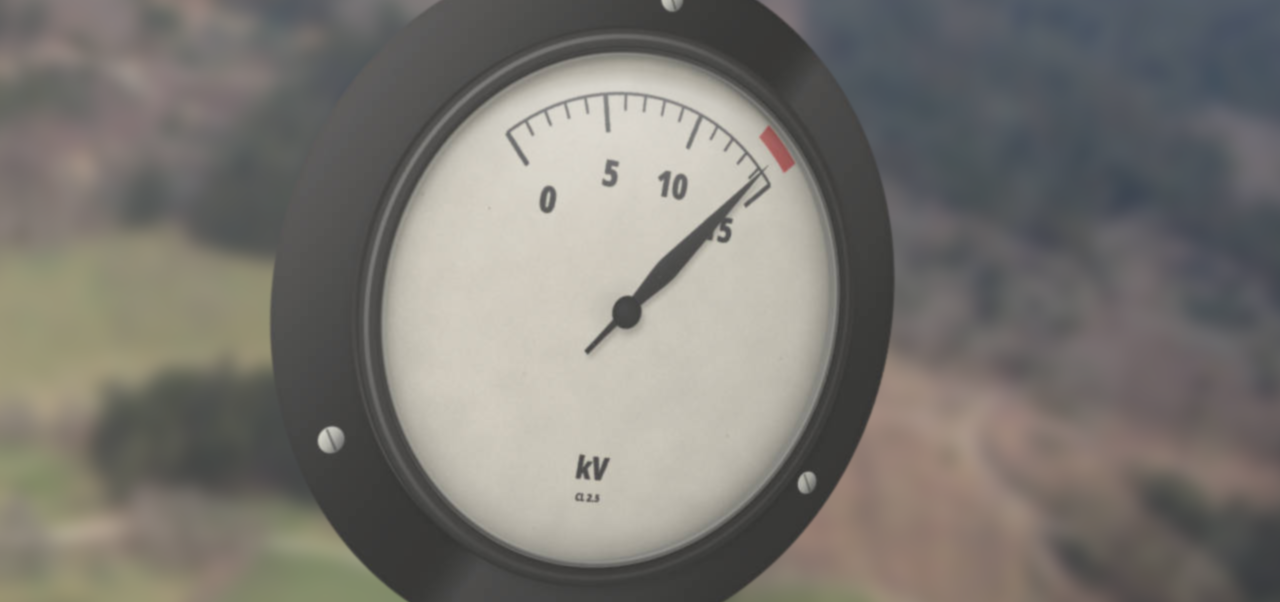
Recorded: 14
